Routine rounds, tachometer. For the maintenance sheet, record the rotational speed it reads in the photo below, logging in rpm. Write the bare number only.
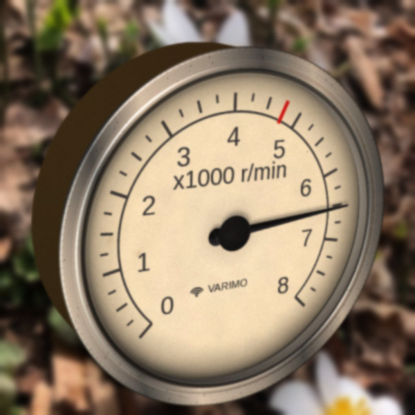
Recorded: 6500
